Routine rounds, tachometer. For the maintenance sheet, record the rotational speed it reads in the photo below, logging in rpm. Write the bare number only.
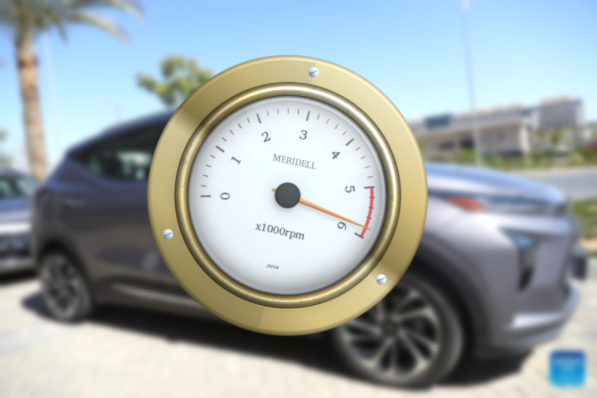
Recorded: 5800
